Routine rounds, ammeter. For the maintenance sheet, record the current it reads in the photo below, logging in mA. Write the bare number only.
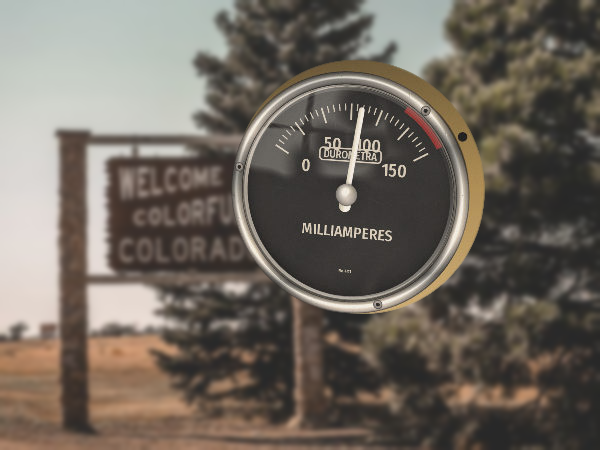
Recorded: 85
